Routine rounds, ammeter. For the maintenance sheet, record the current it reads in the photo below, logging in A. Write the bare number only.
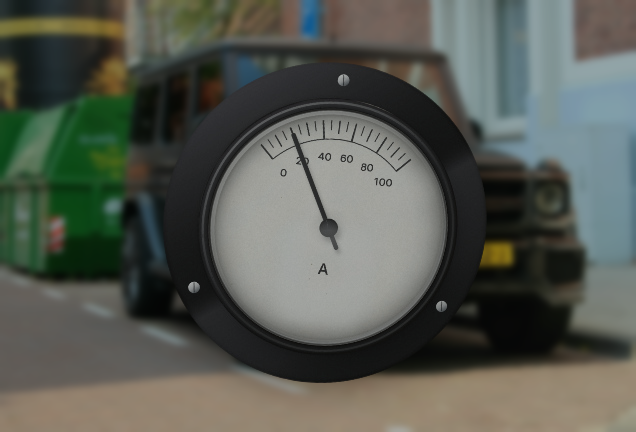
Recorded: 20
